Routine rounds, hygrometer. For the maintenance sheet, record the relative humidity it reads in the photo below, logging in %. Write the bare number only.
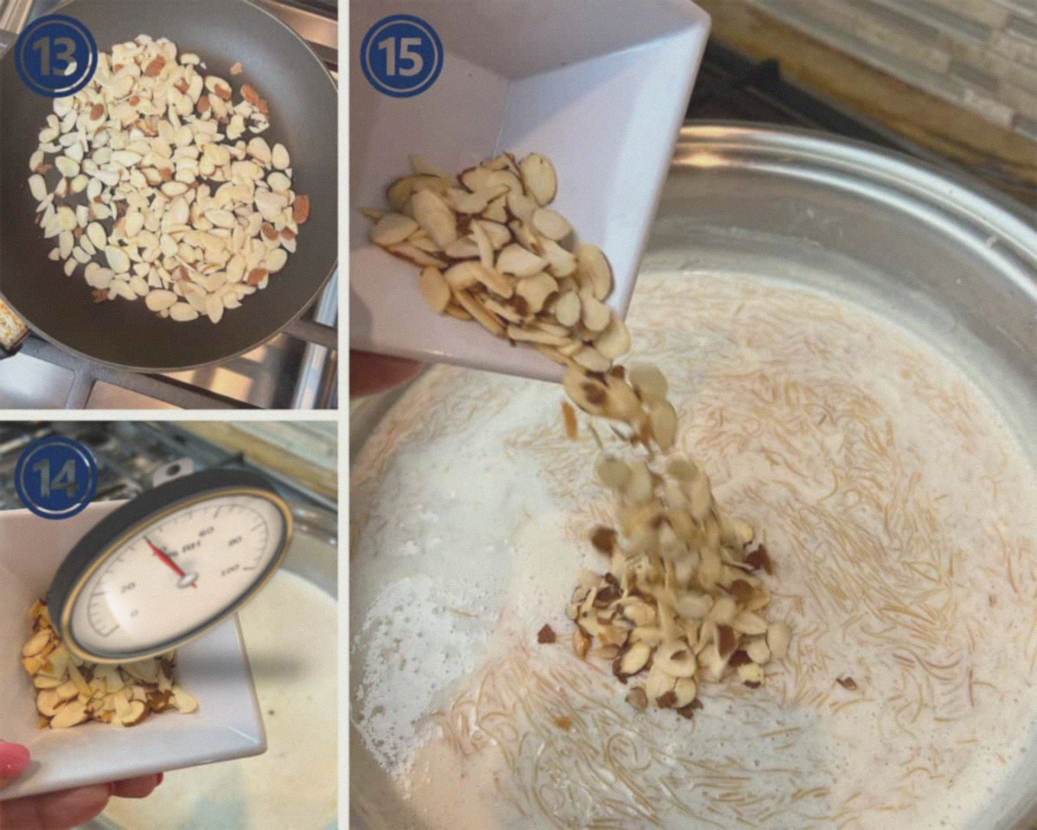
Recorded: 40
